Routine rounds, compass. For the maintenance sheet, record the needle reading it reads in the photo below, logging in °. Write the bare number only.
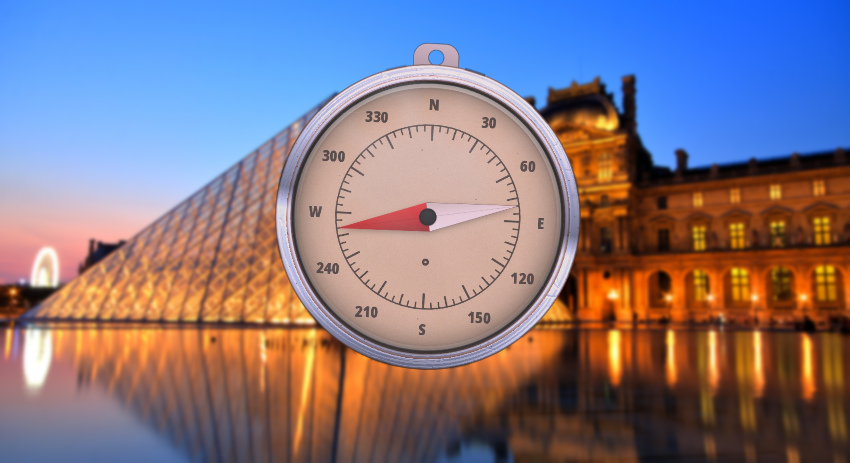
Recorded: 260
